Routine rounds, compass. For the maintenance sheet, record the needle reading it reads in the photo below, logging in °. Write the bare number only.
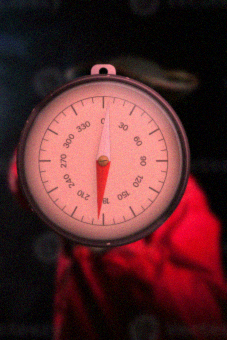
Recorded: 185
